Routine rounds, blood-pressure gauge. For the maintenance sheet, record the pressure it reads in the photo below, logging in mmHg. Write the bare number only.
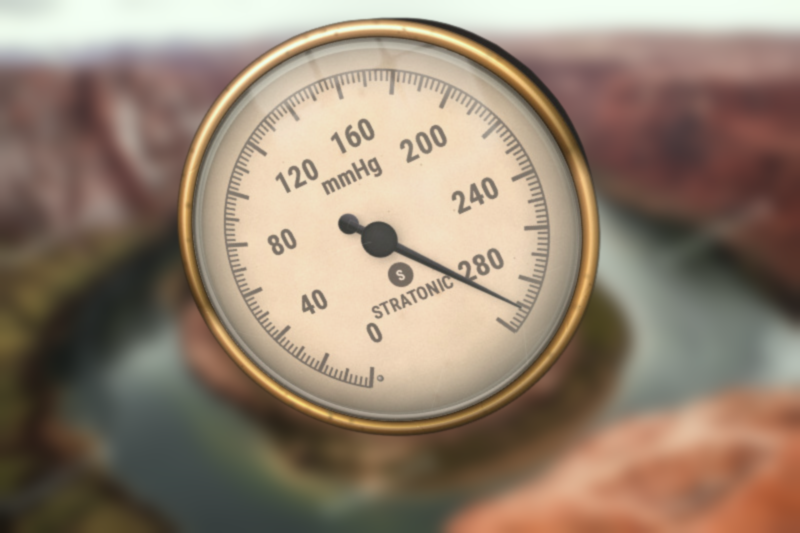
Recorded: 290
